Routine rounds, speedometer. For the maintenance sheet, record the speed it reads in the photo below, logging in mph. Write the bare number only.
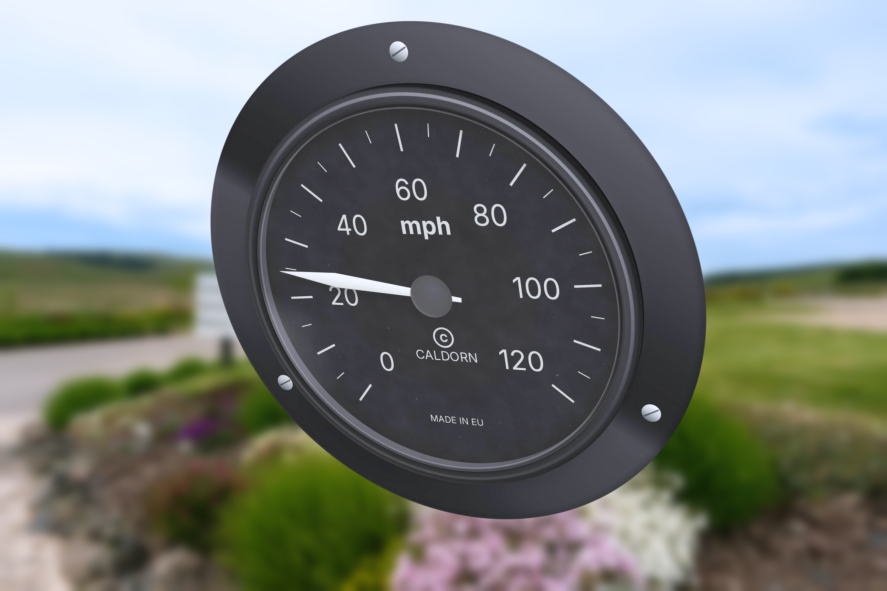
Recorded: 25
